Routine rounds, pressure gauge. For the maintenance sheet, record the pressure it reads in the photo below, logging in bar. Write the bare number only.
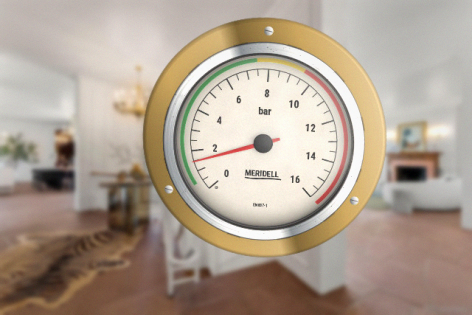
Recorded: 1.5
